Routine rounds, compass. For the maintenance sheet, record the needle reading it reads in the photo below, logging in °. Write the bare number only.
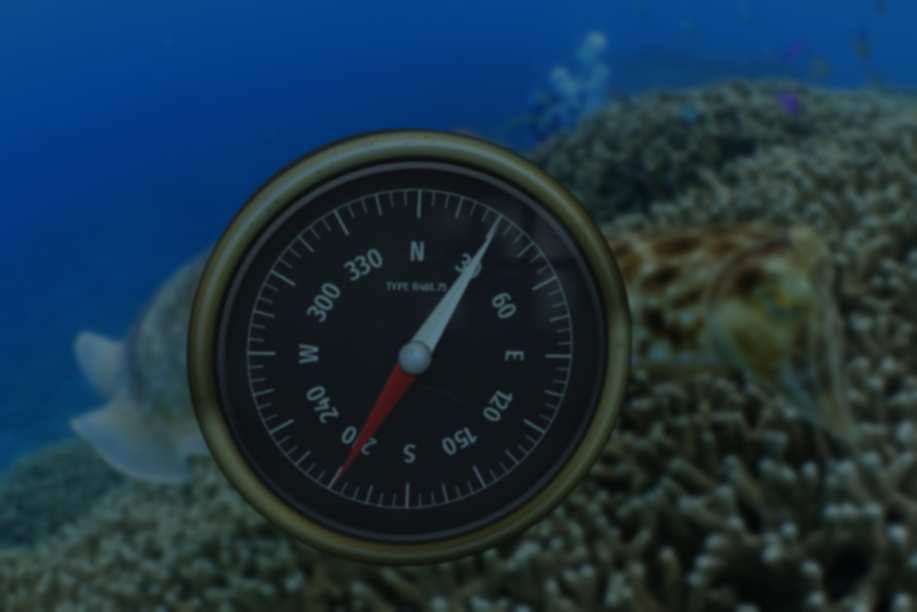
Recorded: 210
